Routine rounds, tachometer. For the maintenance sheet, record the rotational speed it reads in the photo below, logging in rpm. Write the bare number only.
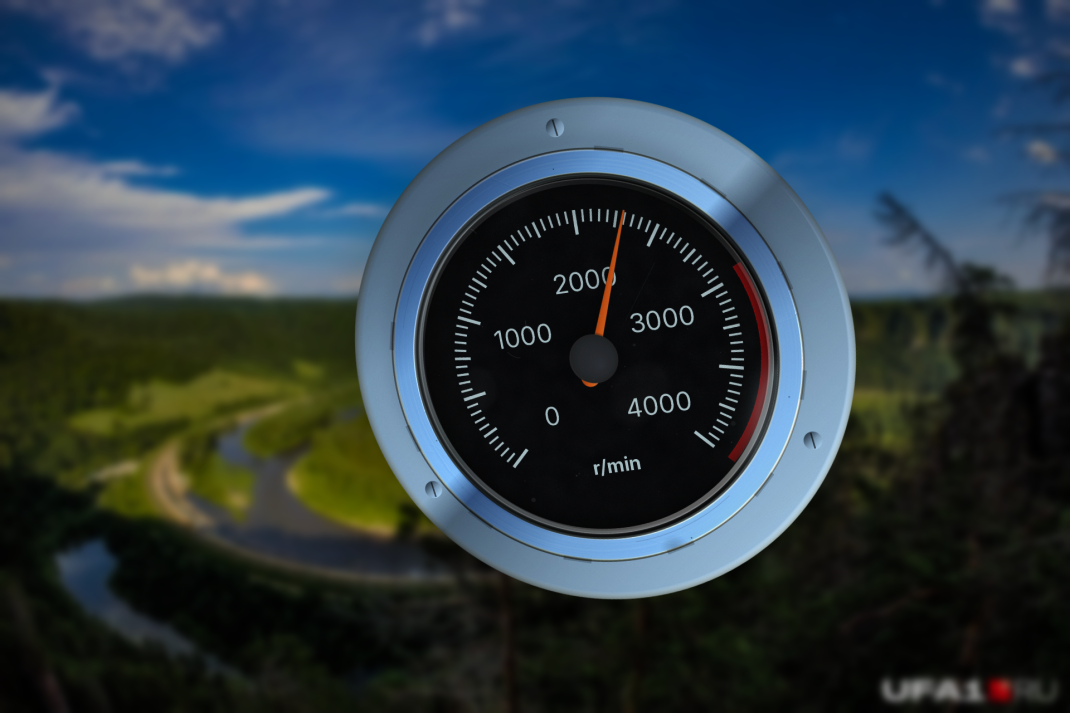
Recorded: 2300
